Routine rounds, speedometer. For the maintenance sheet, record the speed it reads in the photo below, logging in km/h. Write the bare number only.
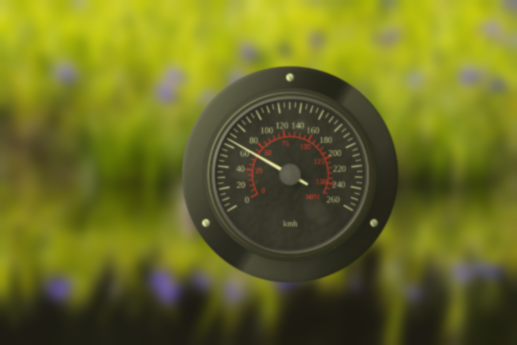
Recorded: 65
